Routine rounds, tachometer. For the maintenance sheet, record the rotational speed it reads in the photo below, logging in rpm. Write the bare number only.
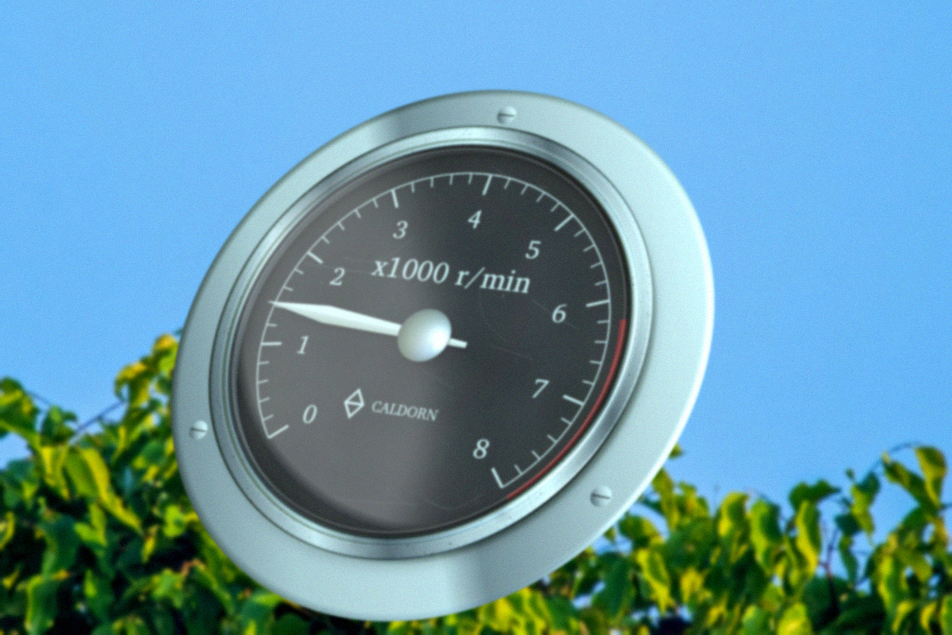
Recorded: 1400
